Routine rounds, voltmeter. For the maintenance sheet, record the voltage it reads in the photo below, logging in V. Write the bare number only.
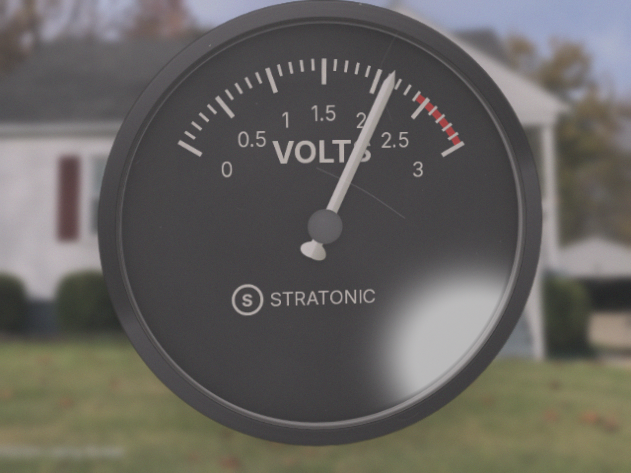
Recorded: 2.1
